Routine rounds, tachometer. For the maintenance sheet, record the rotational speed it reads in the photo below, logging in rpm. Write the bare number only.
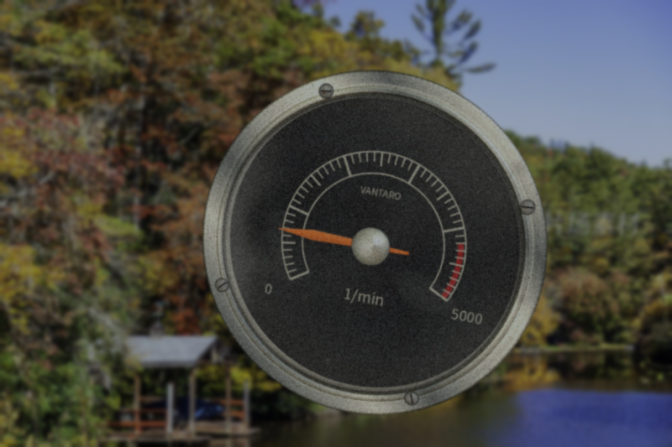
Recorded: 700
